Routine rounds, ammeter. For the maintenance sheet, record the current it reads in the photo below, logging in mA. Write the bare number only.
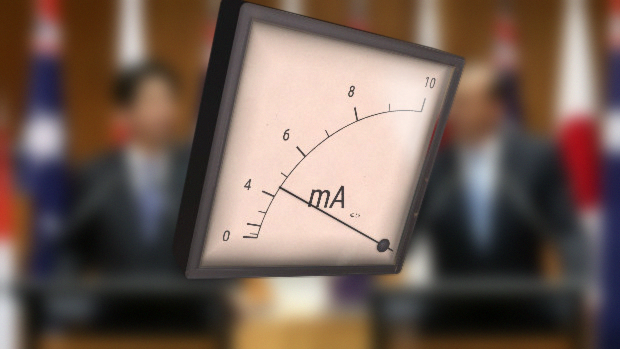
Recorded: 4.5
